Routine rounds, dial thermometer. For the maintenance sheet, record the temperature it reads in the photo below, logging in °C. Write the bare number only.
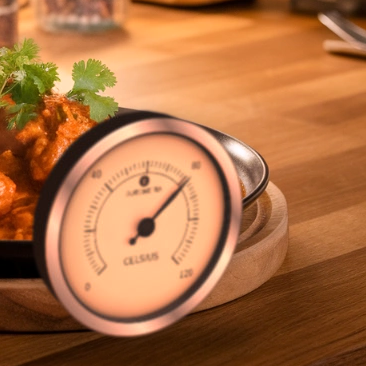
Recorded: 80
